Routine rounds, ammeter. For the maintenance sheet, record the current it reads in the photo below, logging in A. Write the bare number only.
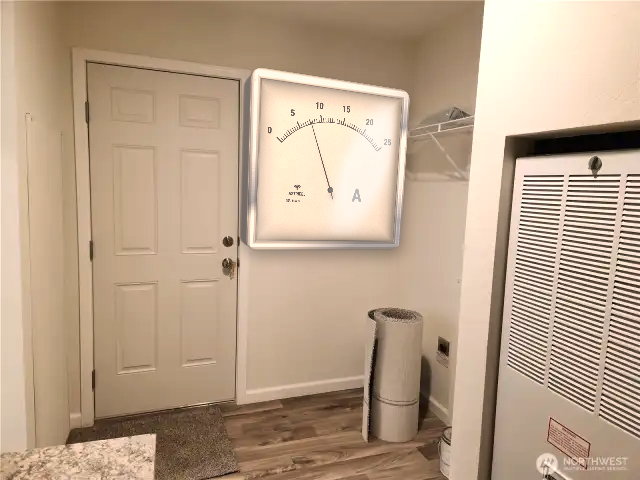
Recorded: 7.5
